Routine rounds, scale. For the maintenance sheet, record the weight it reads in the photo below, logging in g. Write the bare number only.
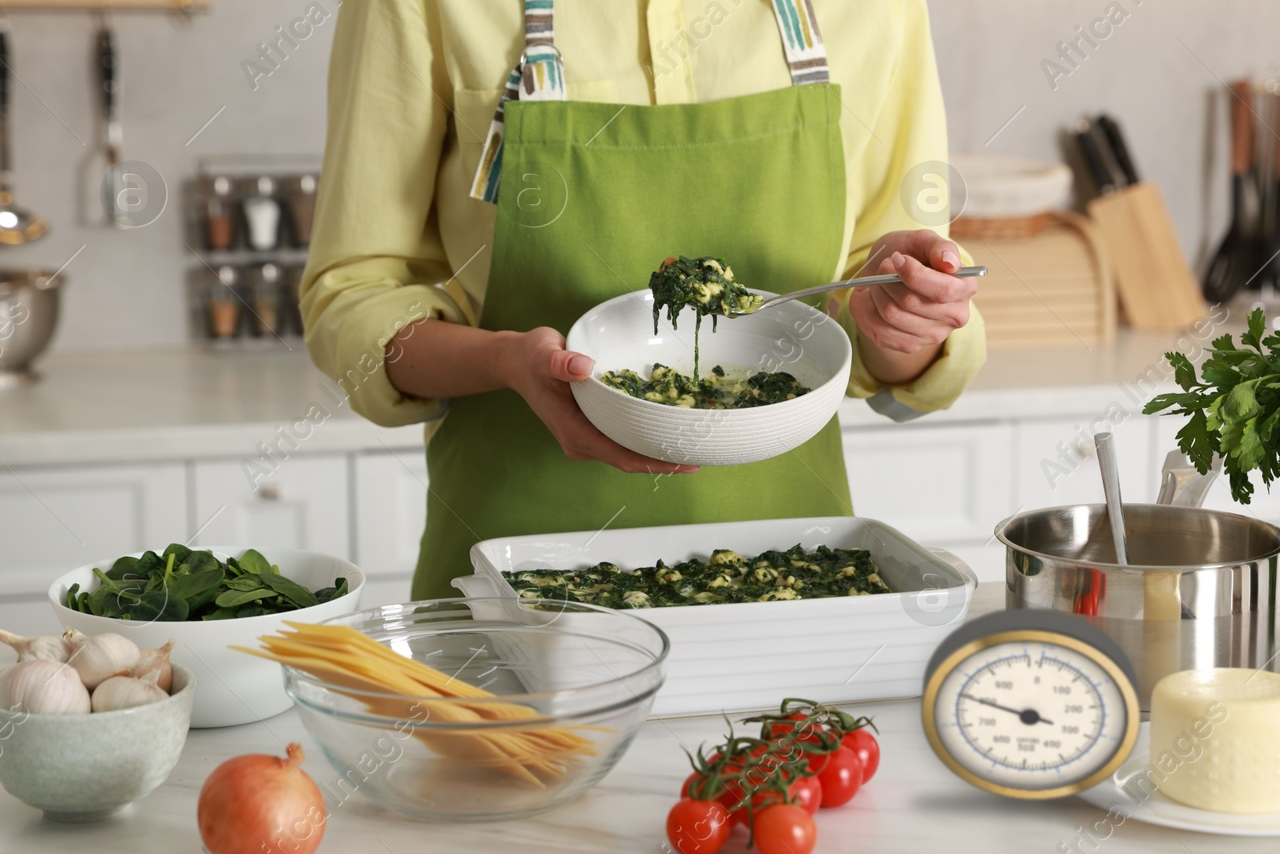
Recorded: 800
